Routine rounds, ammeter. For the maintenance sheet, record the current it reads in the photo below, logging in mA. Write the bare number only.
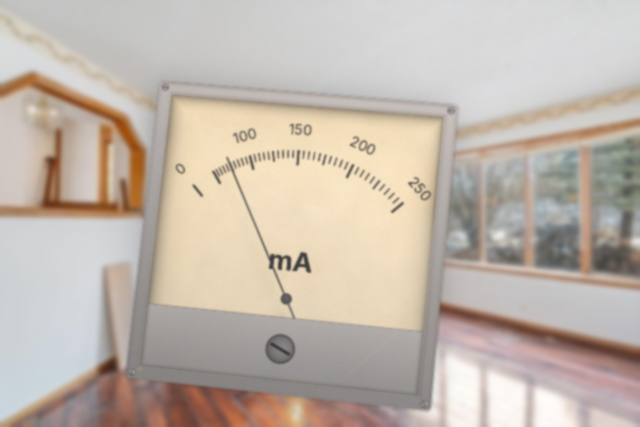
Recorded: 75
